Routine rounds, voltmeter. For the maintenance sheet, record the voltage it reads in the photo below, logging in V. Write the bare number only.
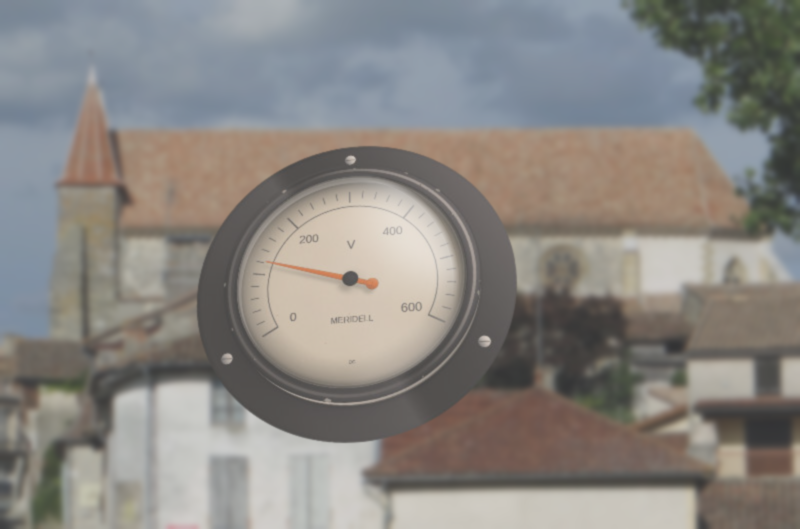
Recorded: 120
